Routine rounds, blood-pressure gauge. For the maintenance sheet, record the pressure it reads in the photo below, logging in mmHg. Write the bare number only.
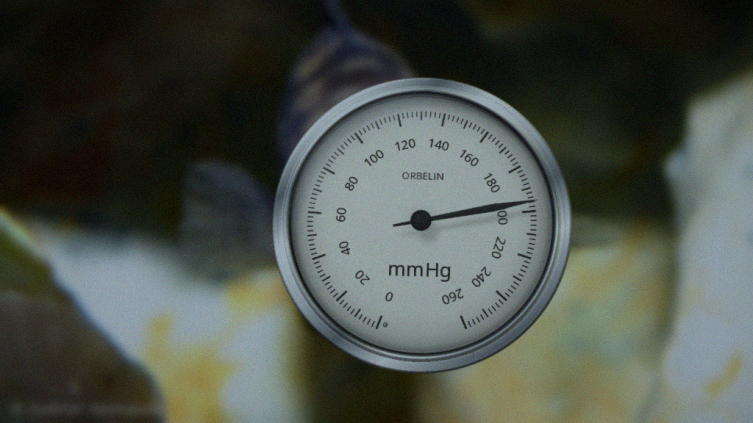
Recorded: 196
